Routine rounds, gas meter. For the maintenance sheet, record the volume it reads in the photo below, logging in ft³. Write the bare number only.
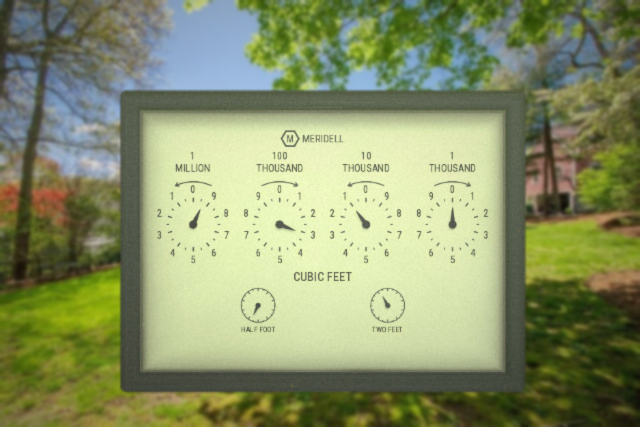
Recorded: 931000
